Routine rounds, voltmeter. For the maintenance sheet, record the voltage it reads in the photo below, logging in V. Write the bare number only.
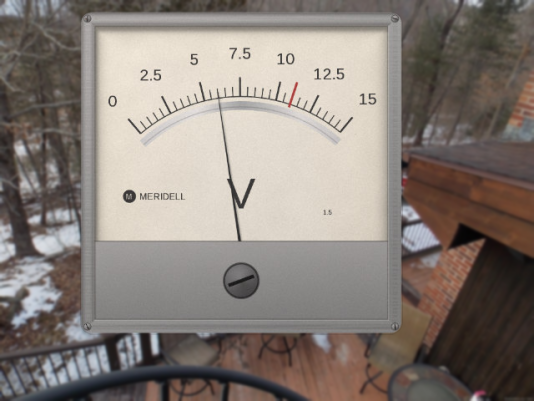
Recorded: 6
